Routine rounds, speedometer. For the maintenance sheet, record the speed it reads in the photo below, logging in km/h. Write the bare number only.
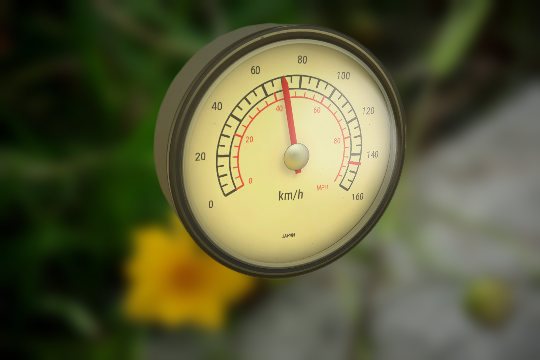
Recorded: 70
